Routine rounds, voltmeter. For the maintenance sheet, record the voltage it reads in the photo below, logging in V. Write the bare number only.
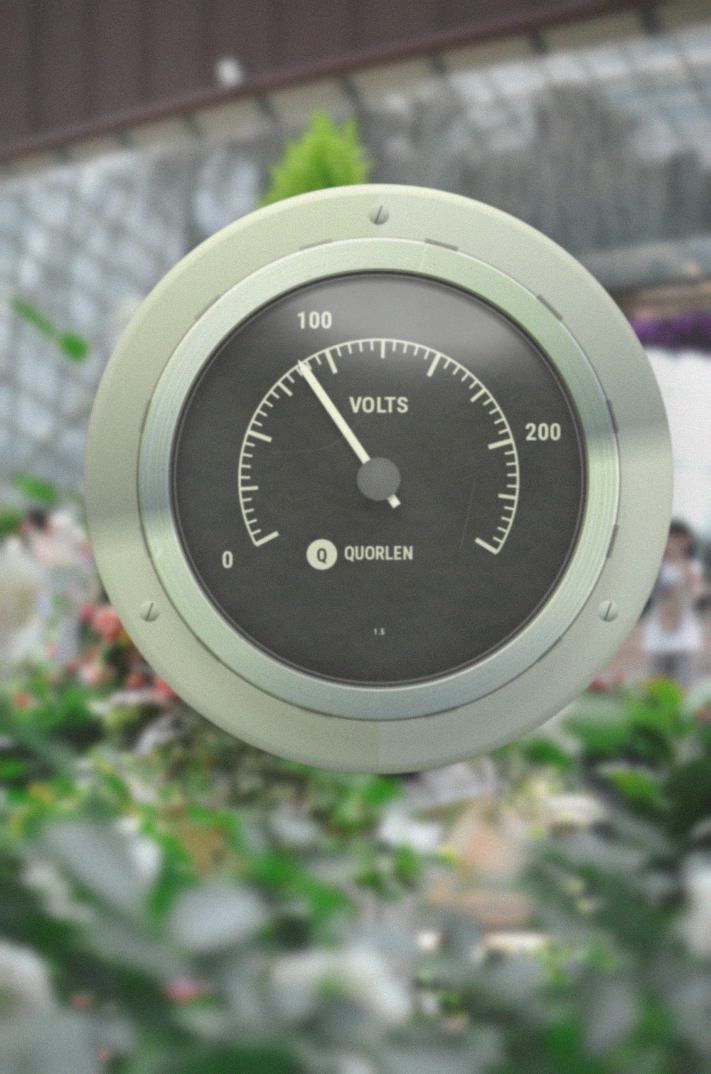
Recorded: 87.5
